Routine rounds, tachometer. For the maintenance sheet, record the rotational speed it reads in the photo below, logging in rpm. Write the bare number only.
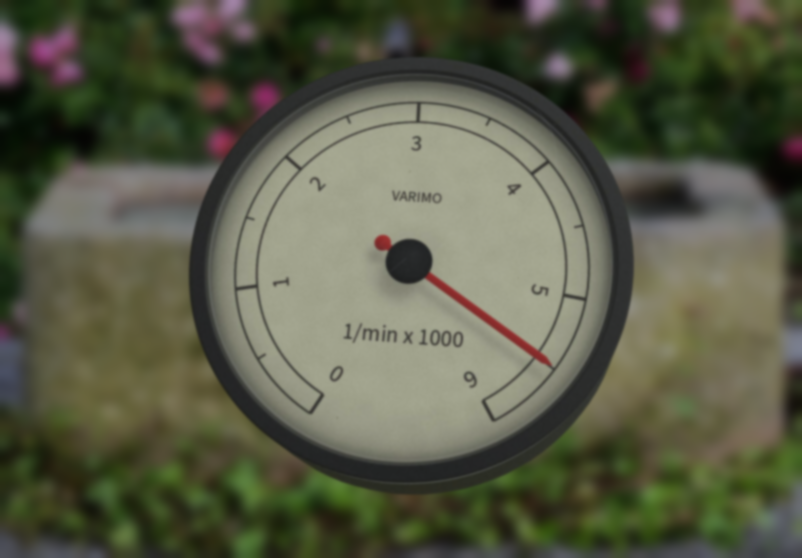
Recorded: 5500
